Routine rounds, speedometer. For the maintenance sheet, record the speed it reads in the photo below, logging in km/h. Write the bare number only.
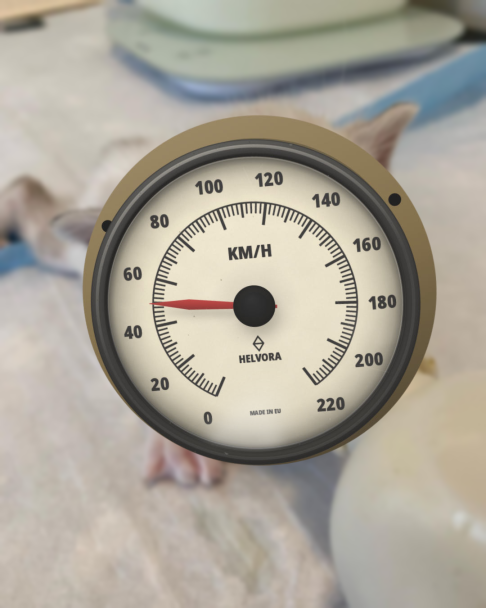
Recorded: 50
